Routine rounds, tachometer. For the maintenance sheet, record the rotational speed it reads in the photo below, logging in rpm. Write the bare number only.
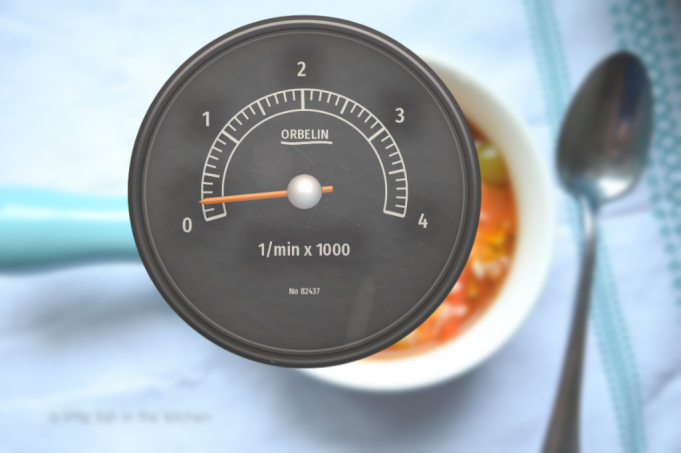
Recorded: 200
